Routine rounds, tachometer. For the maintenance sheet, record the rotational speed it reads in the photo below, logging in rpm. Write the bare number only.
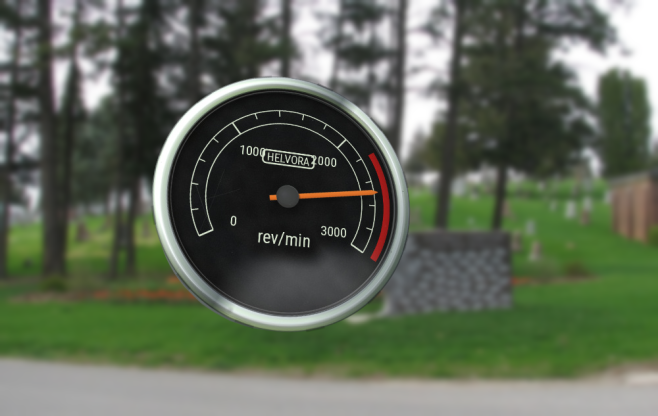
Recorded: 2500
